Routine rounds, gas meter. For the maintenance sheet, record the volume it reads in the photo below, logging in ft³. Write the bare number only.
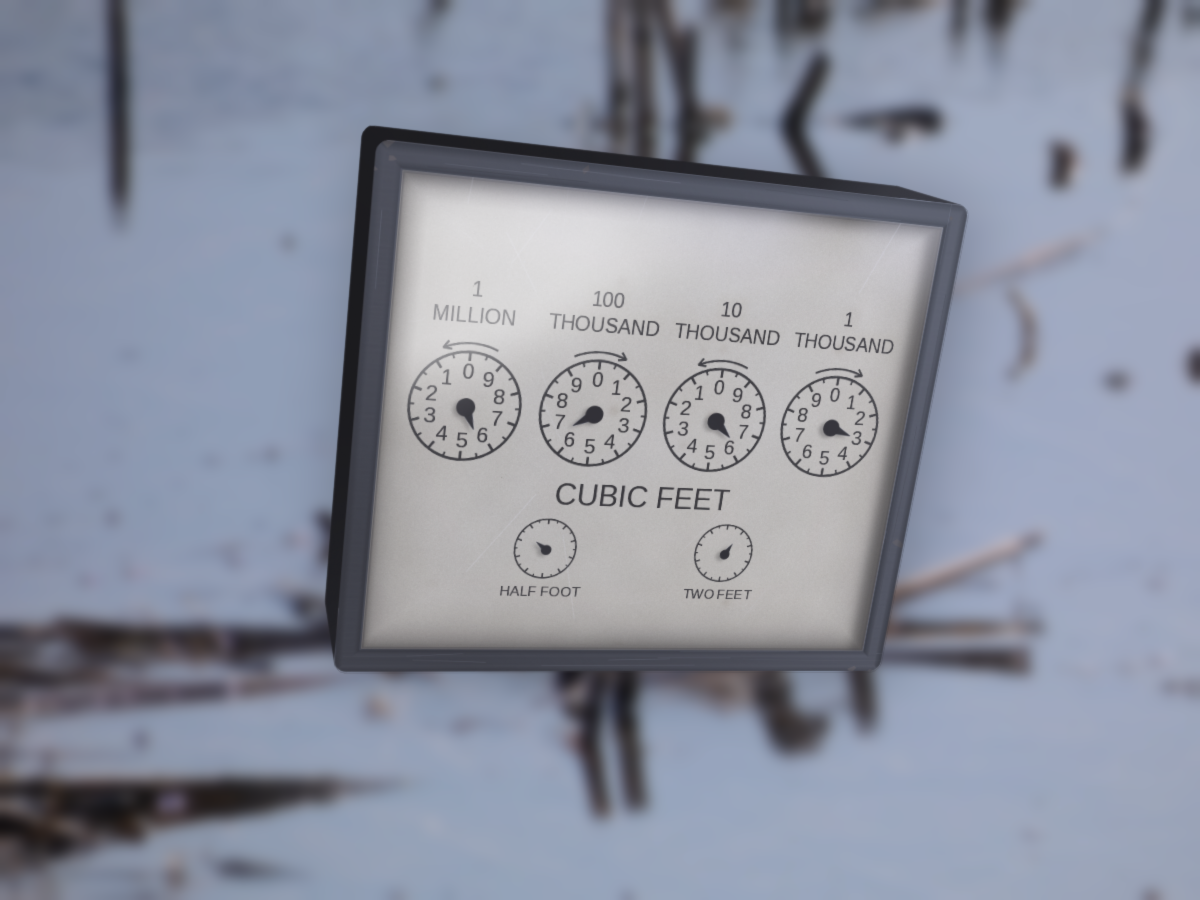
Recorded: 566300
